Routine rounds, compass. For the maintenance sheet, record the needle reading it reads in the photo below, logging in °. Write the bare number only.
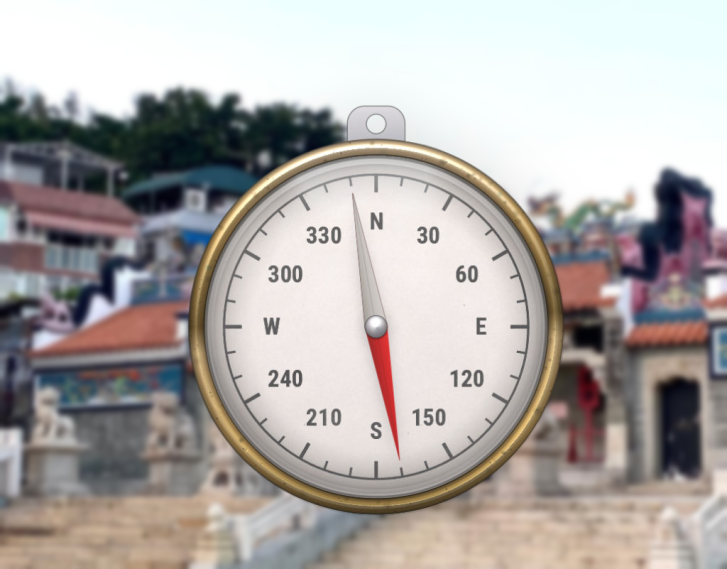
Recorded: 170
